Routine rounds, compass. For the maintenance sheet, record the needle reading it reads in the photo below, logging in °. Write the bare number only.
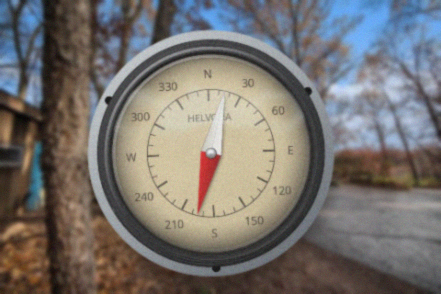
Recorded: 195
